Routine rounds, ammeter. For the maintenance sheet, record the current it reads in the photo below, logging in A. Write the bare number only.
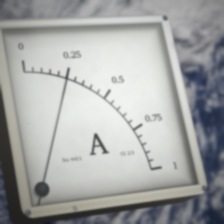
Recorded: 0.25
